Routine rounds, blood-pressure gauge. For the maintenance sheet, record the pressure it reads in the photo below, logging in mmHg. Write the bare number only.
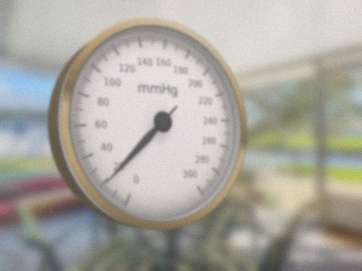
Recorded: 20
